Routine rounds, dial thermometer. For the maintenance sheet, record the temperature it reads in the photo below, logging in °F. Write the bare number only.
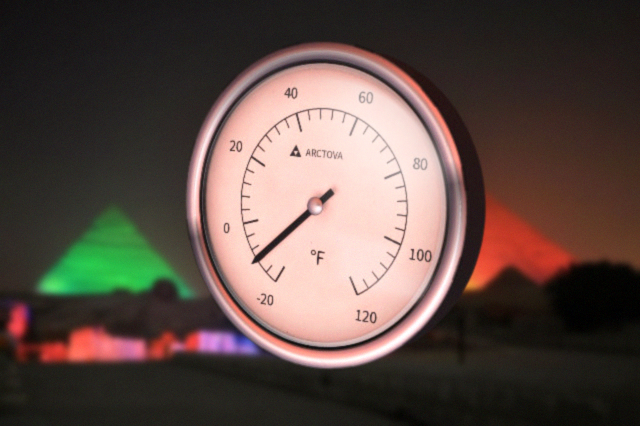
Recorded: -12
